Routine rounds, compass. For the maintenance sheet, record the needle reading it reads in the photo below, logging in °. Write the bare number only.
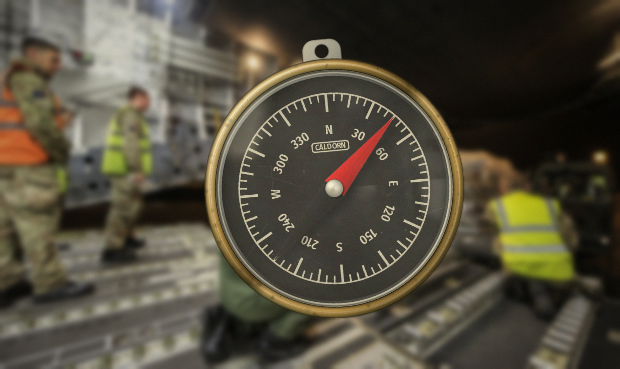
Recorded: 45
